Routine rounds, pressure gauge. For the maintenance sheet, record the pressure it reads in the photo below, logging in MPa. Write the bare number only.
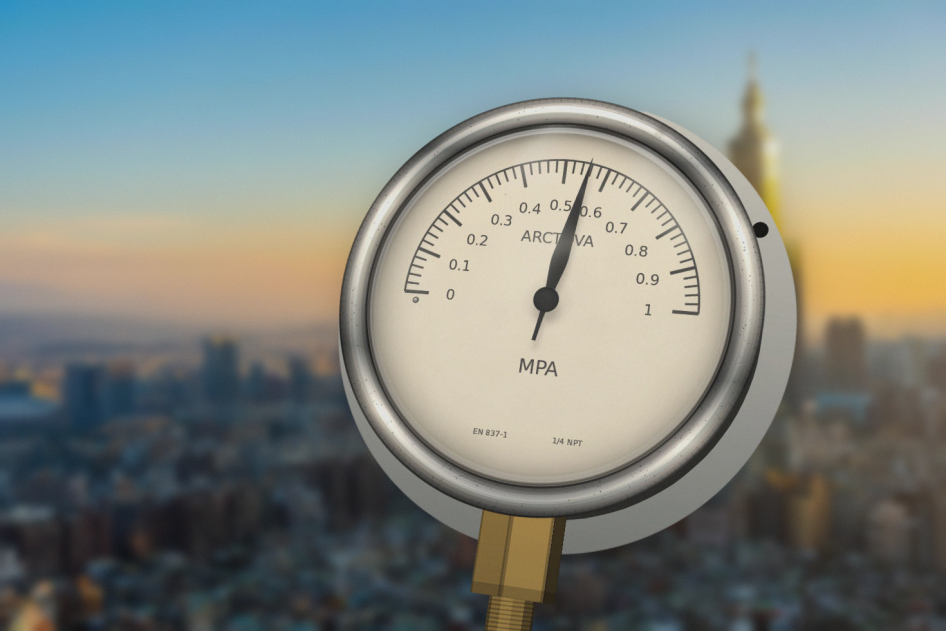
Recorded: 0.56
